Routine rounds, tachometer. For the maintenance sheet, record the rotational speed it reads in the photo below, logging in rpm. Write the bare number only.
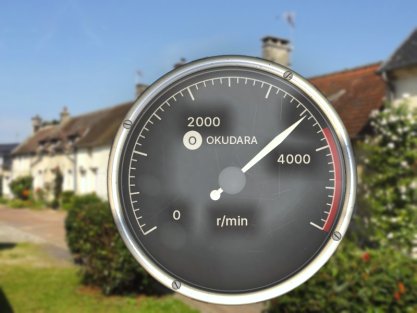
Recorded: 3550
